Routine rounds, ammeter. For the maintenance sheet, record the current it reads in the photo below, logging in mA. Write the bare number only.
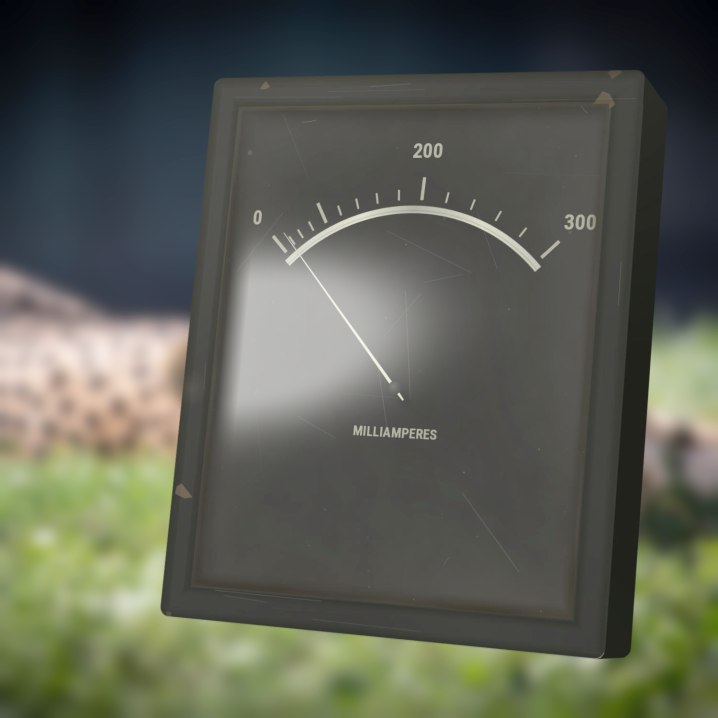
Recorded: 40
